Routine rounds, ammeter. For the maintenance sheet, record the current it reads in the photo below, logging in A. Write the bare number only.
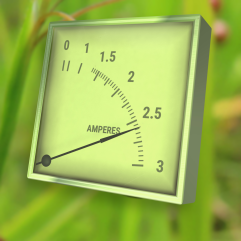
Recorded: 2.6
